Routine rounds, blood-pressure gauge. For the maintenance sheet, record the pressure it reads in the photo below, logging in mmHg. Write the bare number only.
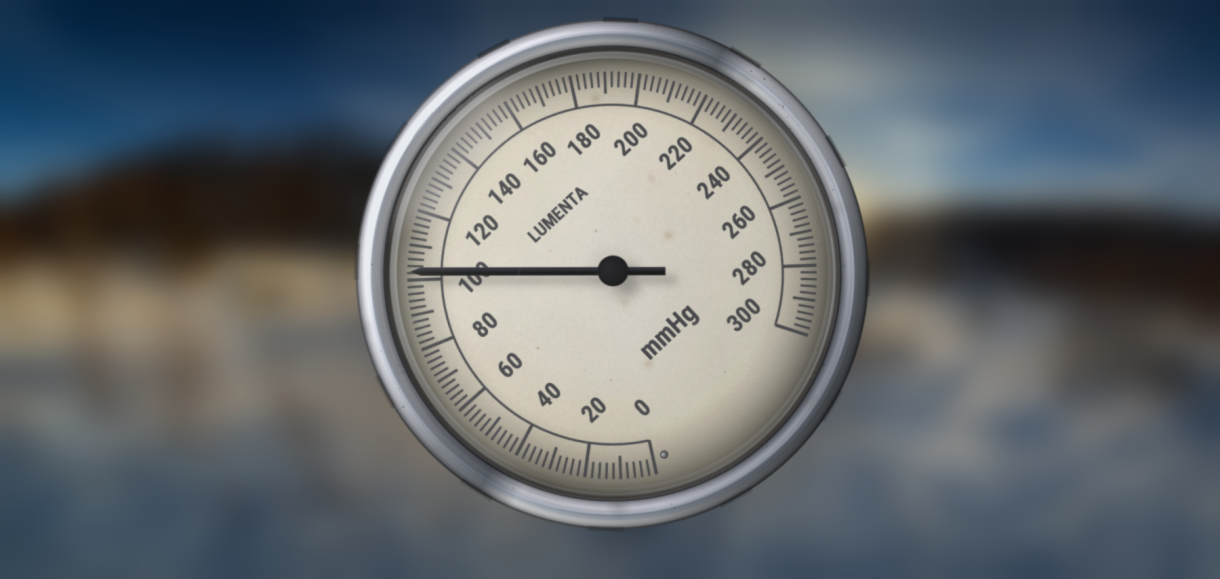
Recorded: 102
